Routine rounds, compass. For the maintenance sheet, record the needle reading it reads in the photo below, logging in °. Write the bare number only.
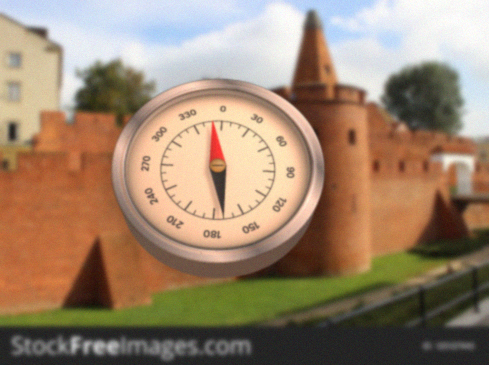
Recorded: 350
